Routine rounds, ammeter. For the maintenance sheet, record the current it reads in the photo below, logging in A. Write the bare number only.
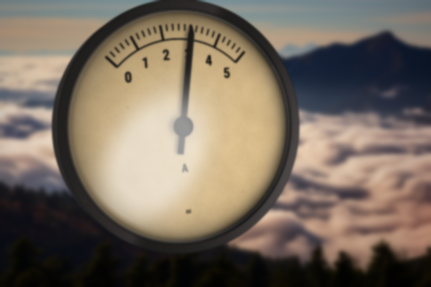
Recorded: 3
